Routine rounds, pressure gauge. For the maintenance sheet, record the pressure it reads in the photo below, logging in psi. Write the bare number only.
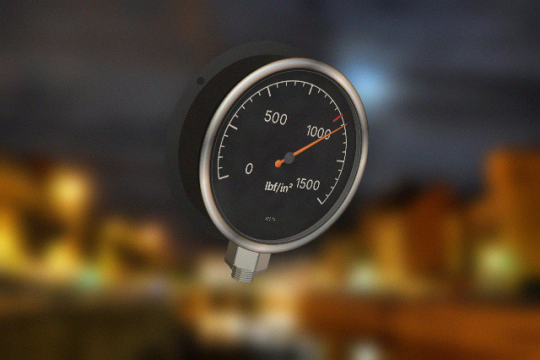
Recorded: 1050
